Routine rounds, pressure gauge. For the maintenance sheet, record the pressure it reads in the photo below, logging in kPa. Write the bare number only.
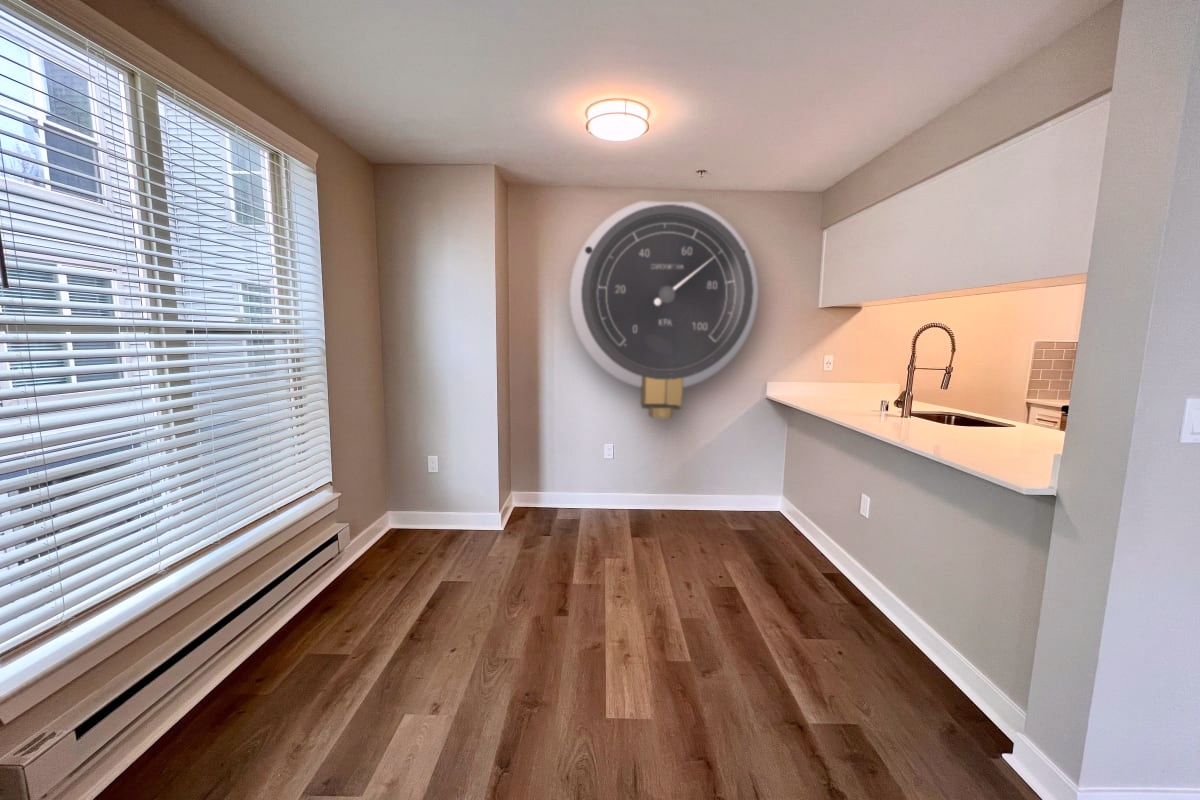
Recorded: 70
